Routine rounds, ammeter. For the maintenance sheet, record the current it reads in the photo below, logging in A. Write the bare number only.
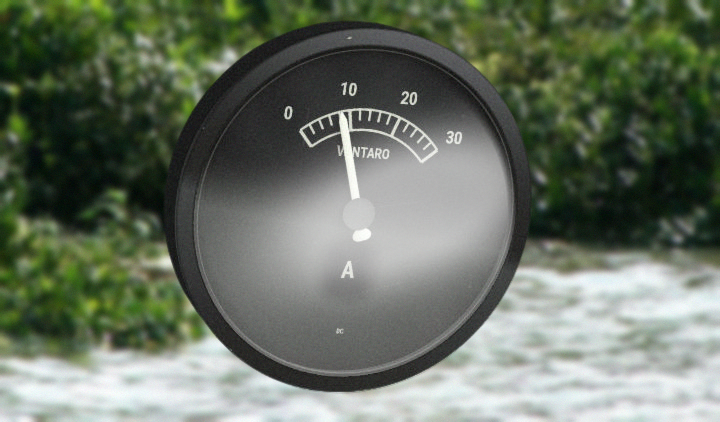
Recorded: 8
